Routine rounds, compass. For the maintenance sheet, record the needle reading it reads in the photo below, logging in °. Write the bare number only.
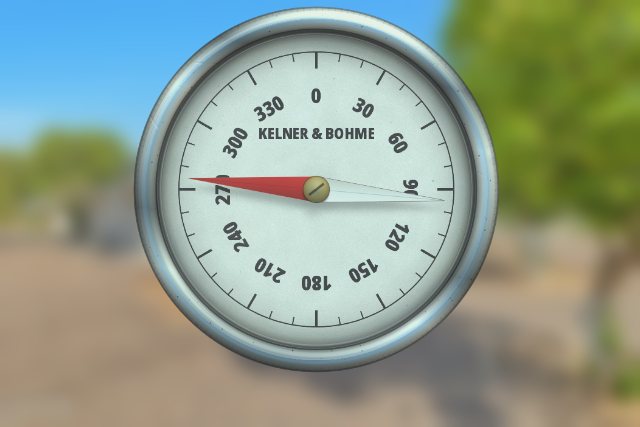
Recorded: 275
